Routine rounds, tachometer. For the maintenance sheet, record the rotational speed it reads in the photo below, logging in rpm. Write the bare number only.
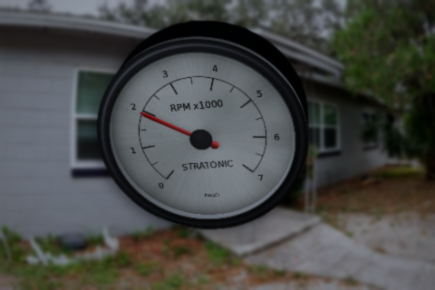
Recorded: 2000
